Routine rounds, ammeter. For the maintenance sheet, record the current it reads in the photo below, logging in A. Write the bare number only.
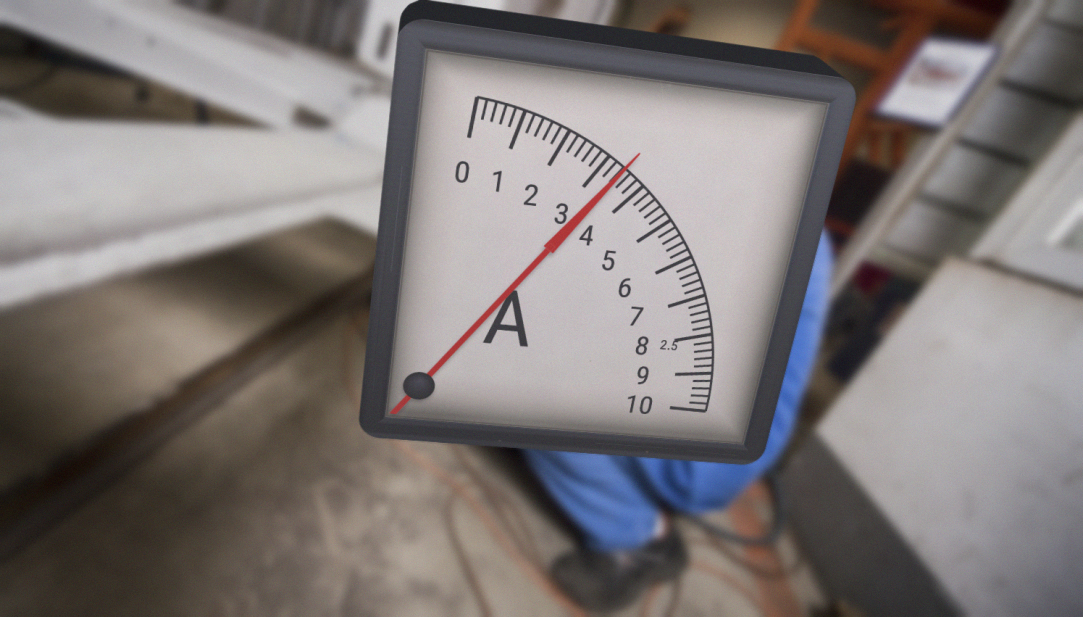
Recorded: 3.4
